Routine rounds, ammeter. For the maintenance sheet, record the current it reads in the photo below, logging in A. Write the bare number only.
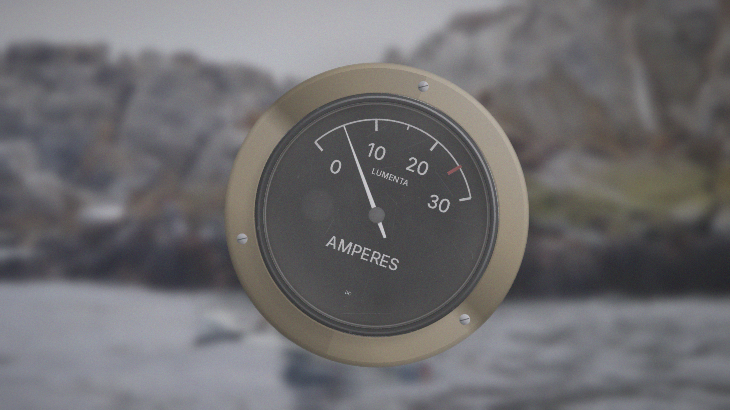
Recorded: 5
